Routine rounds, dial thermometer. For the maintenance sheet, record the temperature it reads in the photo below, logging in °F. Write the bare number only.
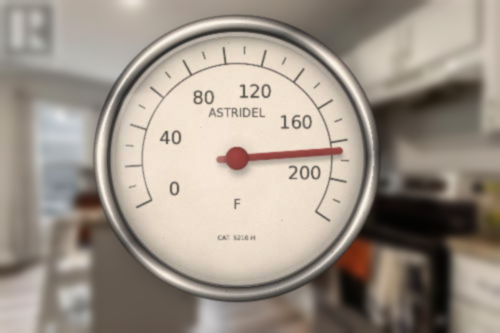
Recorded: 185
